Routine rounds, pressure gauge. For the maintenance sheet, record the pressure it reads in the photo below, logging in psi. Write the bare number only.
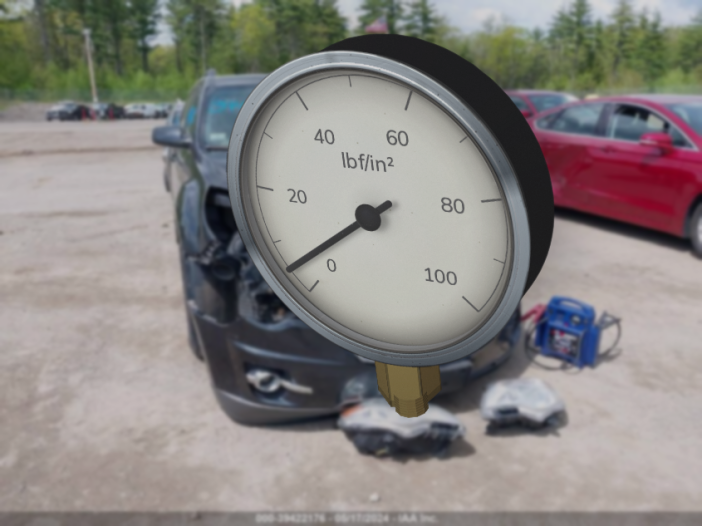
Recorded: 5
